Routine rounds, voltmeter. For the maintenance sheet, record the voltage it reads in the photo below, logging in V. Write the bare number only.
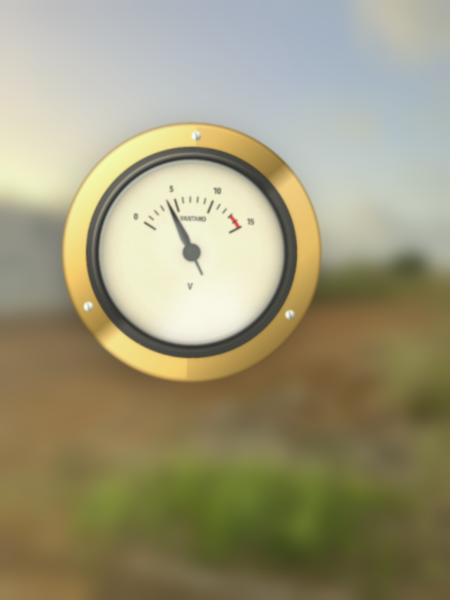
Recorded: 4
